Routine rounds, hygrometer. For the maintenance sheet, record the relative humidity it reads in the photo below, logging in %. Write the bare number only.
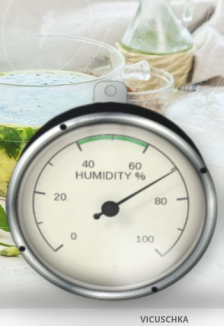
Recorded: 70
